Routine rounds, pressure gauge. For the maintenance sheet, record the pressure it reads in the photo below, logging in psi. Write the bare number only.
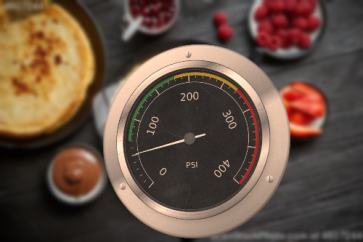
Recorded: 50
